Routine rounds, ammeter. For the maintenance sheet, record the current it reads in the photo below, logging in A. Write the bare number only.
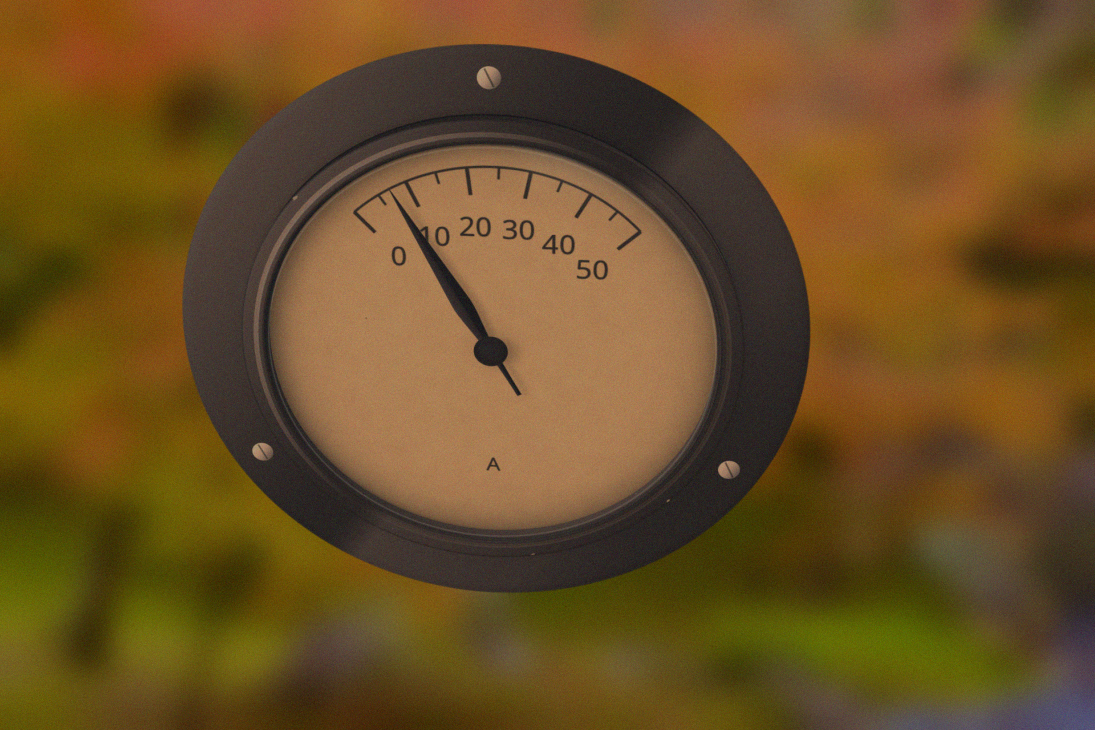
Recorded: 7.5
